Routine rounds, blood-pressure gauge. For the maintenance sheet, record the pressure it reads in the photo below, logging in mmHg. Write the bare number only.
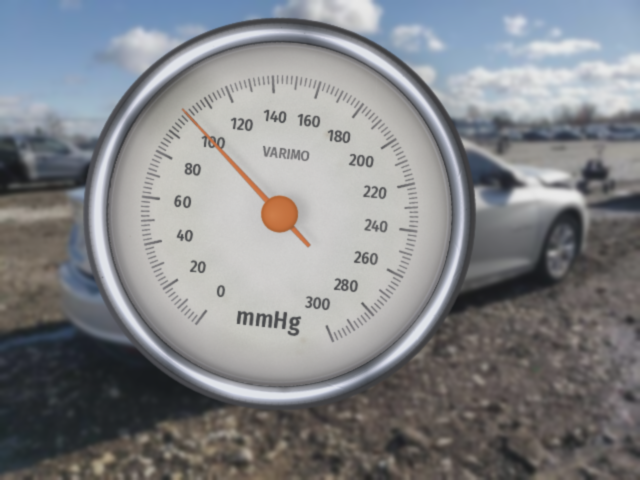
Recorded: 100
